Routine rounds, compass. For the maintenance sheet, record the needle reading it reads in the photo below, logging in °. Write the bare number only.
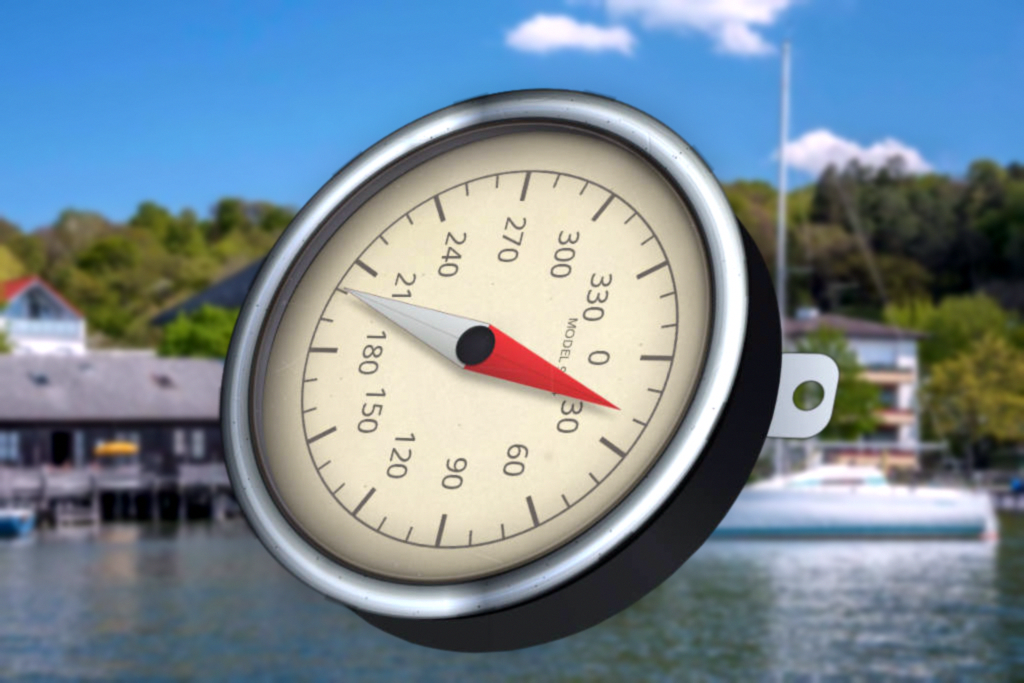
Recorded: 20
